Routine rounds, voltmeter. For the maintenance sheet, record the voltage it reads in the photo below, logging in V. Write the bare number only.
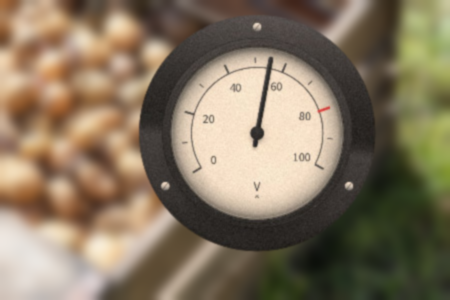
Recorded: 55
